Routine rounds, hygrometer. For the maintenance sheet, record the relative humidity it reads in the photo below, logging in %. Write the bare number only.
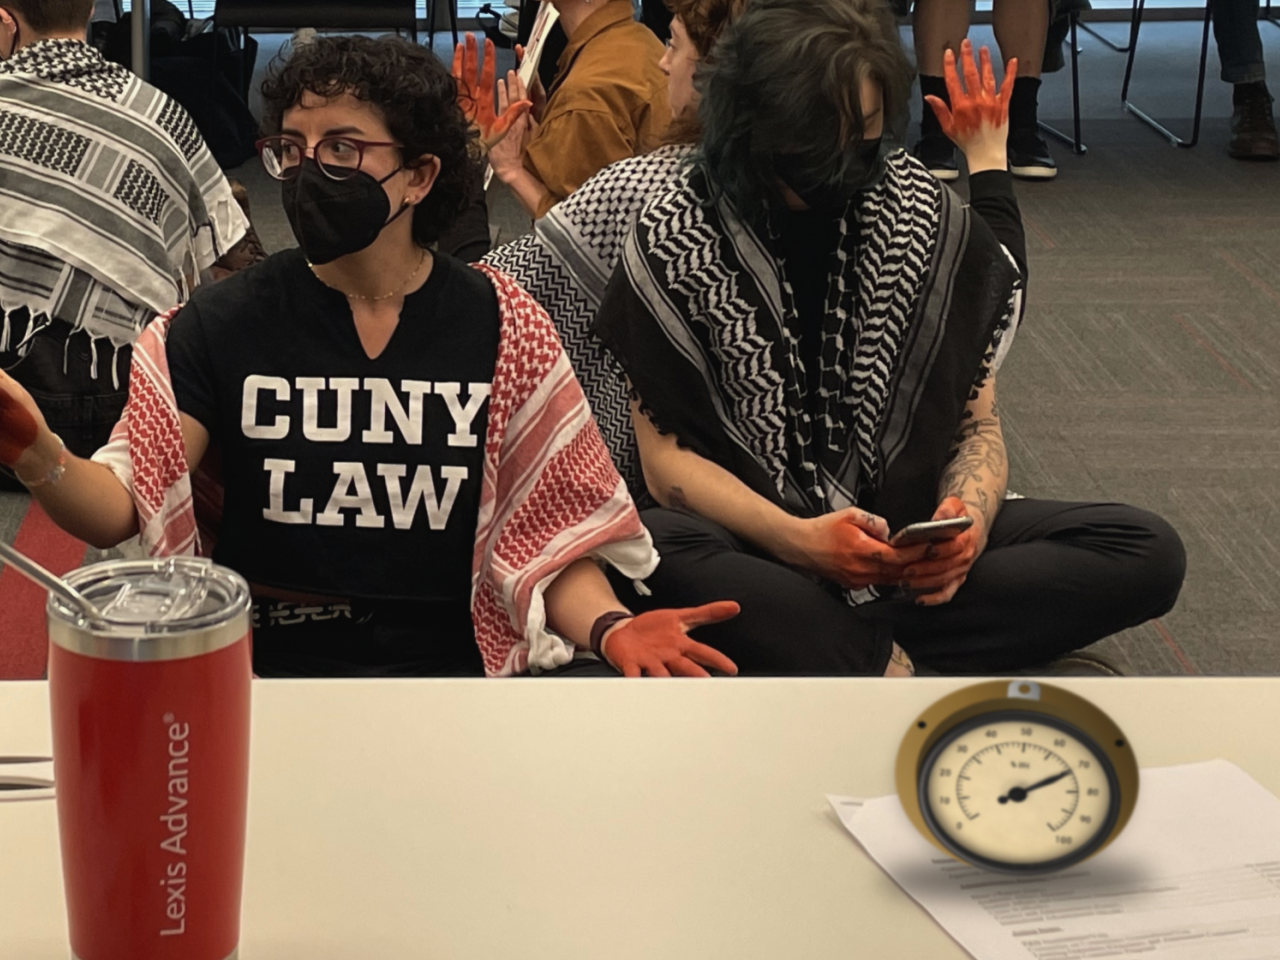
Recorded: 70
